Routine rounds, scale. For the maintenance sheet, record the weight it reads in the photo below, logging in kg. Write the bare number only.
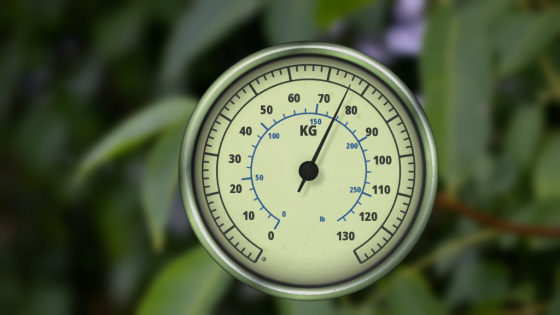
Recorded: 76
